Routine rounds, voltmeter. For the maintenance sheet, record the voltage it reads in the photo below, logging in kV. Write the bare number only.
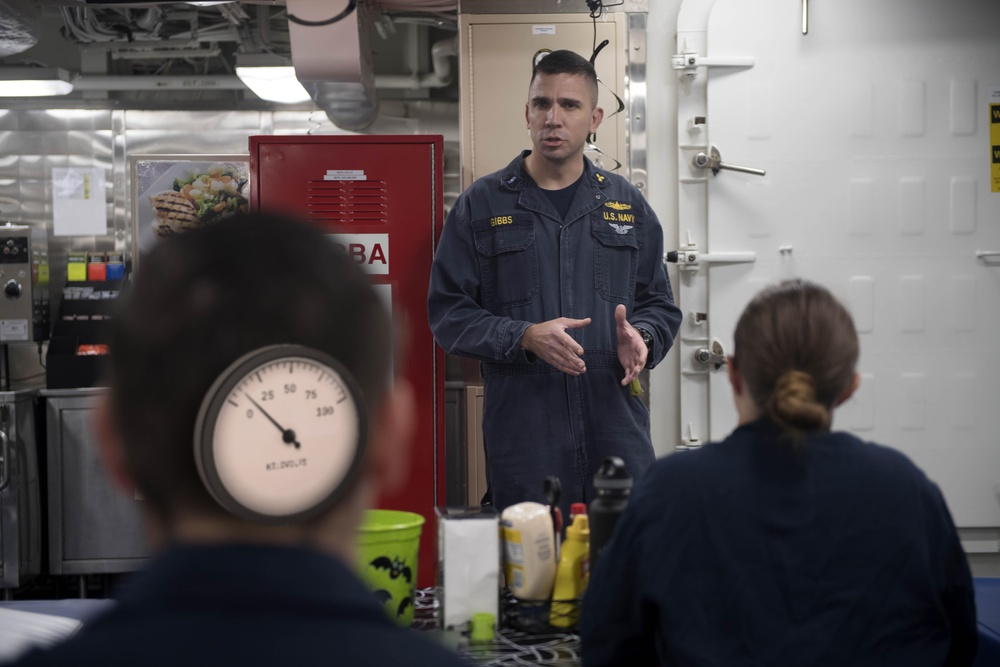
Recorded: 10
